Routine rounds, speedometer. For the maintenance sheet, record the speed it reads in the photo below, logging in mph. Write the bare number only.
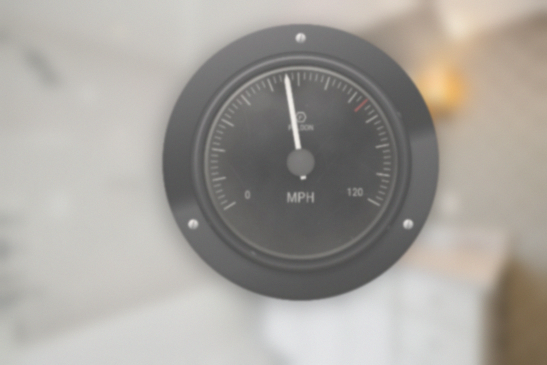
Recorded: 56
